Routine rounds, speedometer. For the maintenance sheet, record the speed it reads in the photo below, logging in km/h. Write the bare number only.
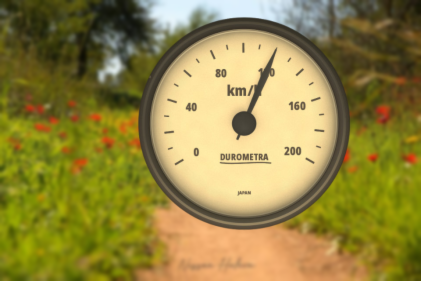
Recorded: 120
